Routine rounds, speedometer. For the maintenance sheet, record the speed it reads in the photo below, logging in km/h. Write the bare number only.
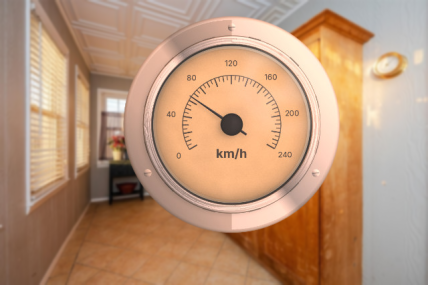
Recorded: 65
